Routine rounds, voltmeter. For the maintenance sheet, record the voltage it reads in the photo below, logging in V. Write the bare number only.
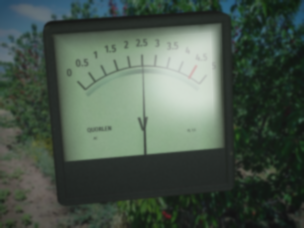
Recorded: 2.5
